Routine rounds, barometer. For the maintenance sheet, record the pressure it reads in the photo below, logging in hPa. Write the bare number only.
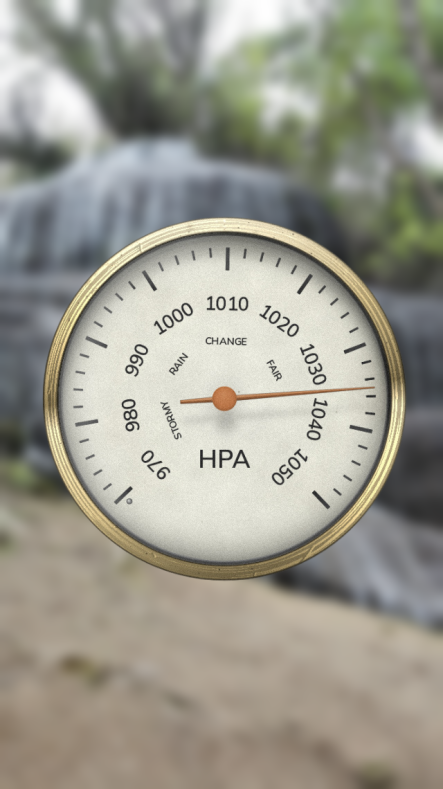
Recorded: 1035
